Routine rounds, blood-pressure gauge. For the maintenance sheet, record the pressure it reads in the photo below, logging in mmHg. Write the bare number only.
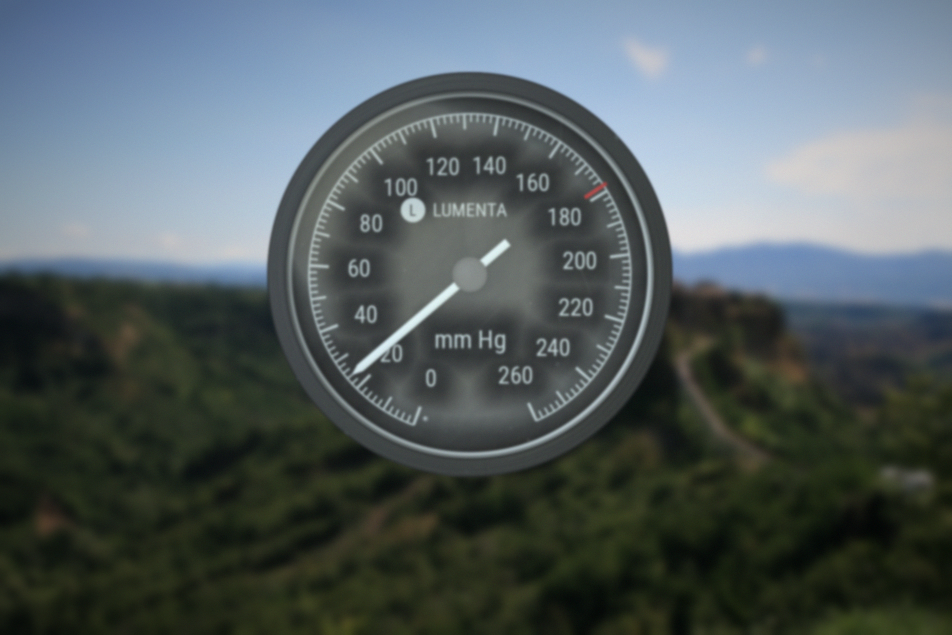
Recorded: 24
